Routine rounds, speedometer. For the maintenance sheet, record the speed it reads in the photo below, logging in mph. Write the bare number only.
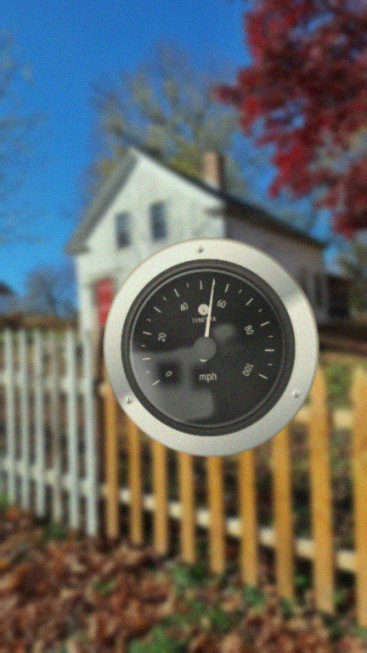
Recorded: 55
